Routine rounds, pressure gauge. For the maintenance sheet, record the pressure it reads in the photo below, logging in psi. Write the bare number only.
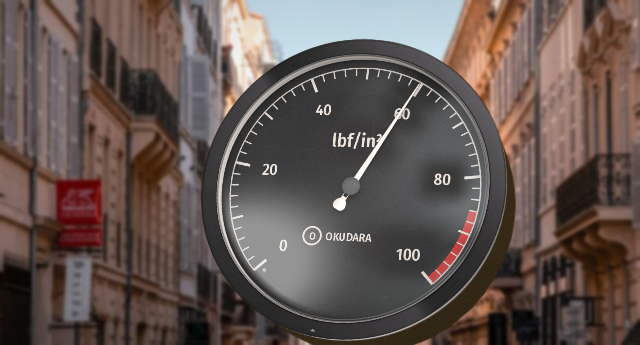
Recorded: 60
